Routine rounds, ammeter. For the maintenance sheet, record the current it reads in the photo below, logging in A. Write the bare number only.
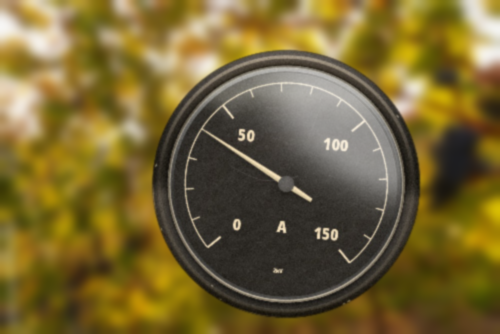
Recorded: 40
